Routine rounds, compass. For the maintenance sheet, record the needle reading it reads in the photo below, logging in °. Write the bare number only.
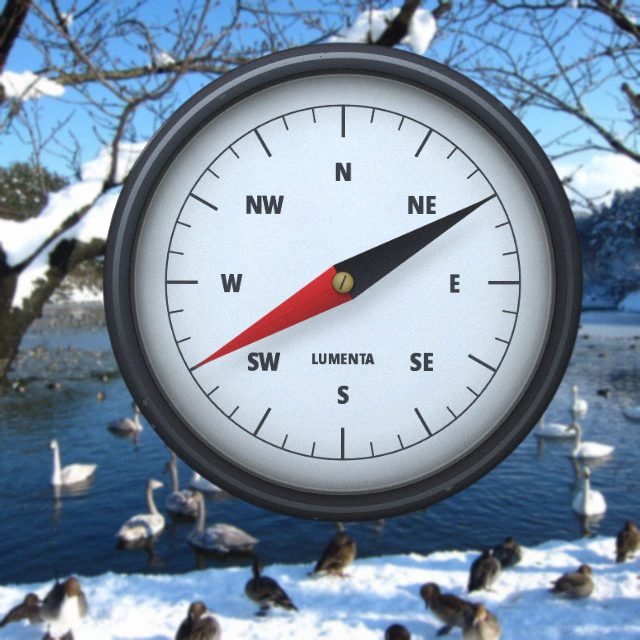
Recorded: 240
